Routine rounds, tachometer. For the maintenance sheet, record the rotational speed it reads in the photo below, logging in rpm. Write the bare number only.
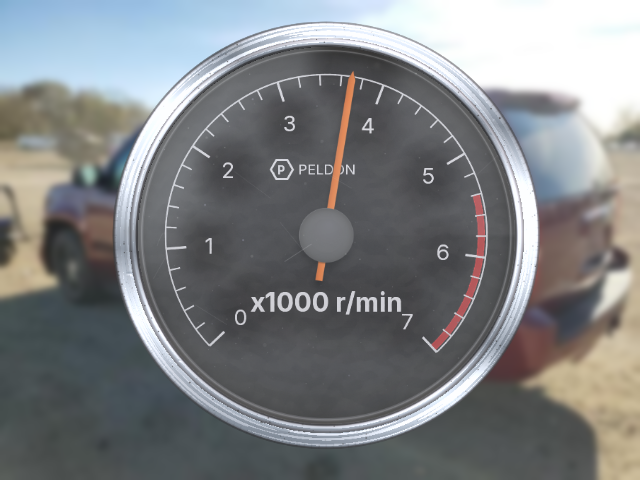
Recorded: 3700
